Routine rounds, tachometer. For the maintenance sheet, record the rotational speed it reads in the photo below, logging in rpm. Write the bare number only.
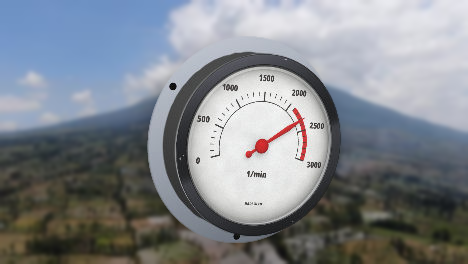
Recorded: 2300
